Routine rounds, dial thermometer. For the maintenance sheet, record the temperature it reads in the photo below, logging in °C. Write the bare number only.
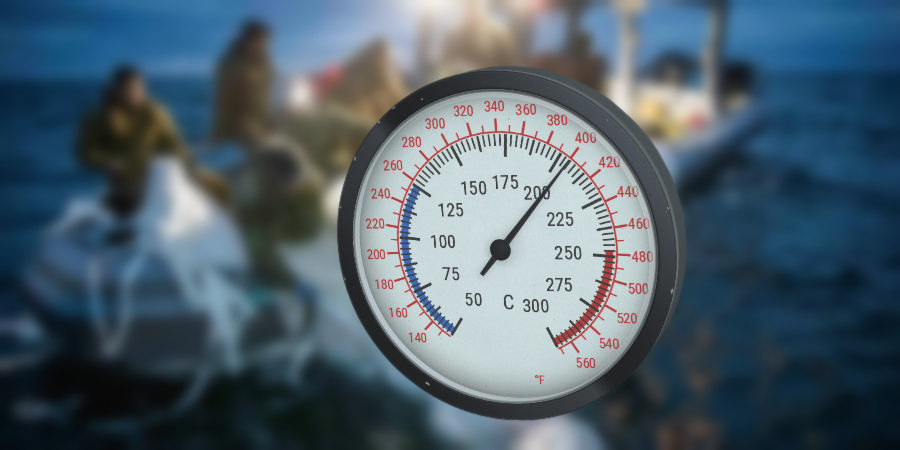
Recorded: 205
